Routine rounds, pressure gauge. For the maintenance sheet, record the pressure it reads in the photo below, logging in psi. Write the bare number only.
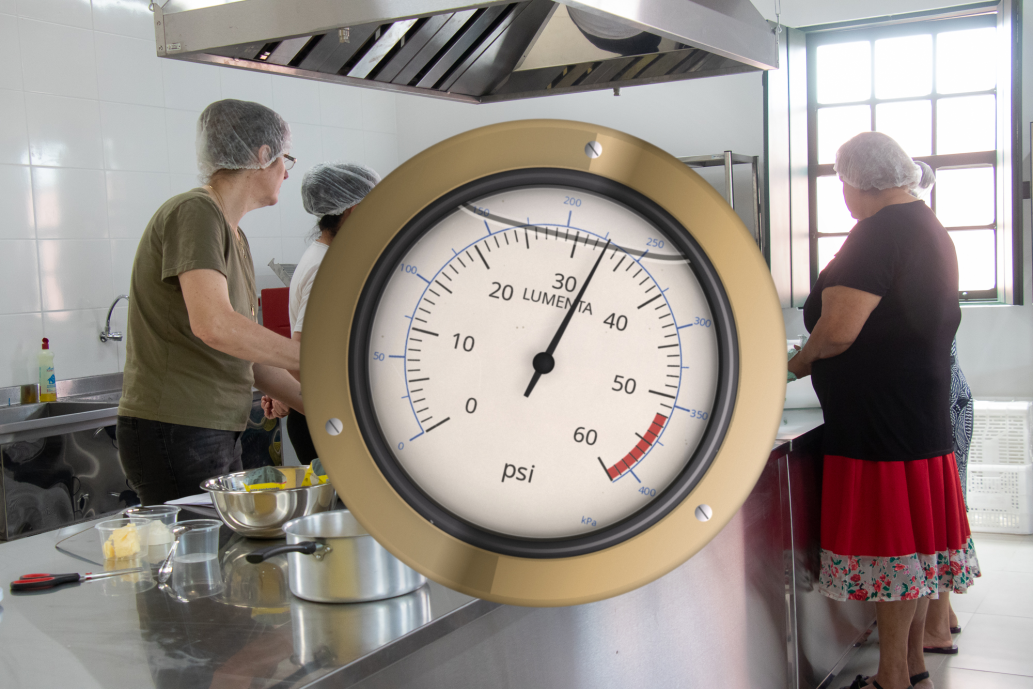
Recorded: 33
